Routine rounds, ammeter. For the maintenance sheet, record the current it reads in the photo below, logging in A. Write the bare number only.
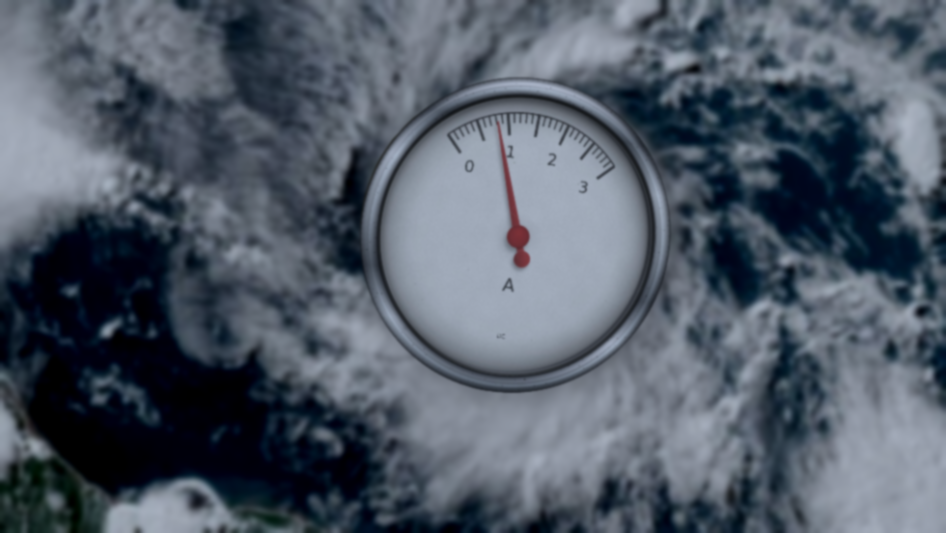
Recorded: 0.8
